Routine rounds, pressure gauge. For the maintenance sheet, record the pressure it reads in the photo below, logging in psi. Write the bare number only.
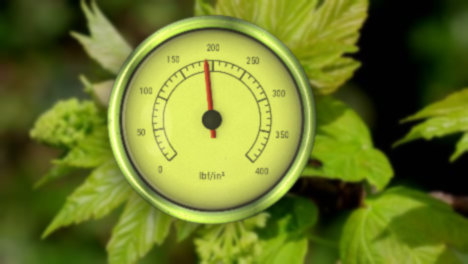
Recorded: 190
